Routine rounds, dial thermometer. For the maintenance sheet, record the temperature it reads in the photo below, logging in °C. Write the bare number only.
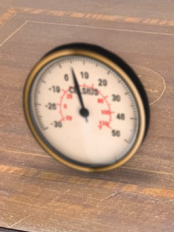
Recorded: 5
